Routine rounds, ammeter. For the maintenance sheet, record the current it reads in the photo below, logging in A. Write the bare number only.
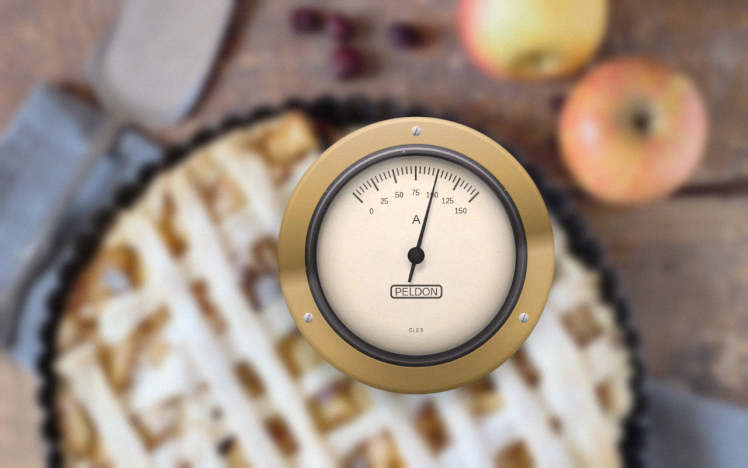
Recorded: 100
